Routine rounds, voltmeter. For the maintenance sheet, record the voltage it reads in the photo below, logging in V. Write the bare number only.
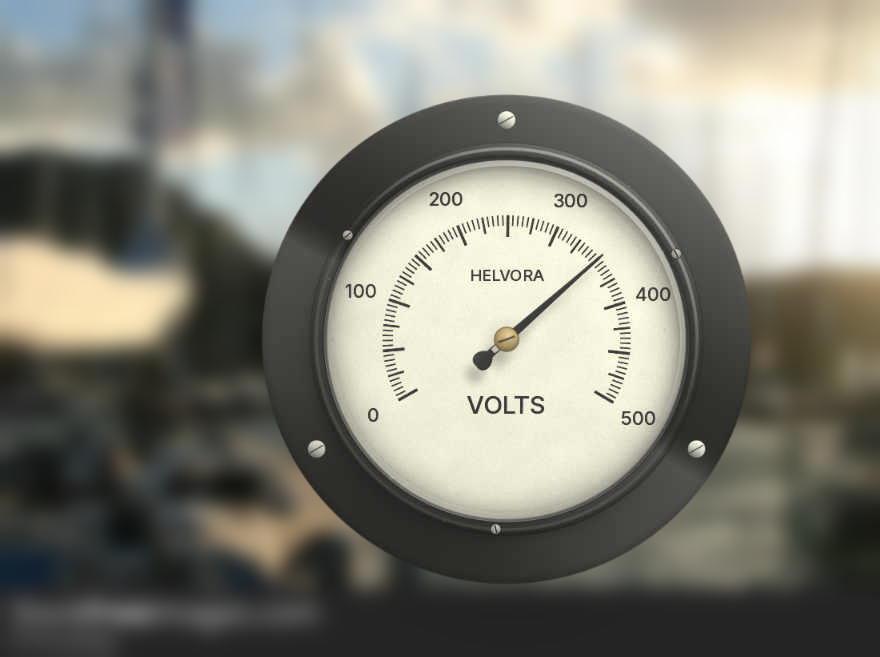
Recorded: 350
